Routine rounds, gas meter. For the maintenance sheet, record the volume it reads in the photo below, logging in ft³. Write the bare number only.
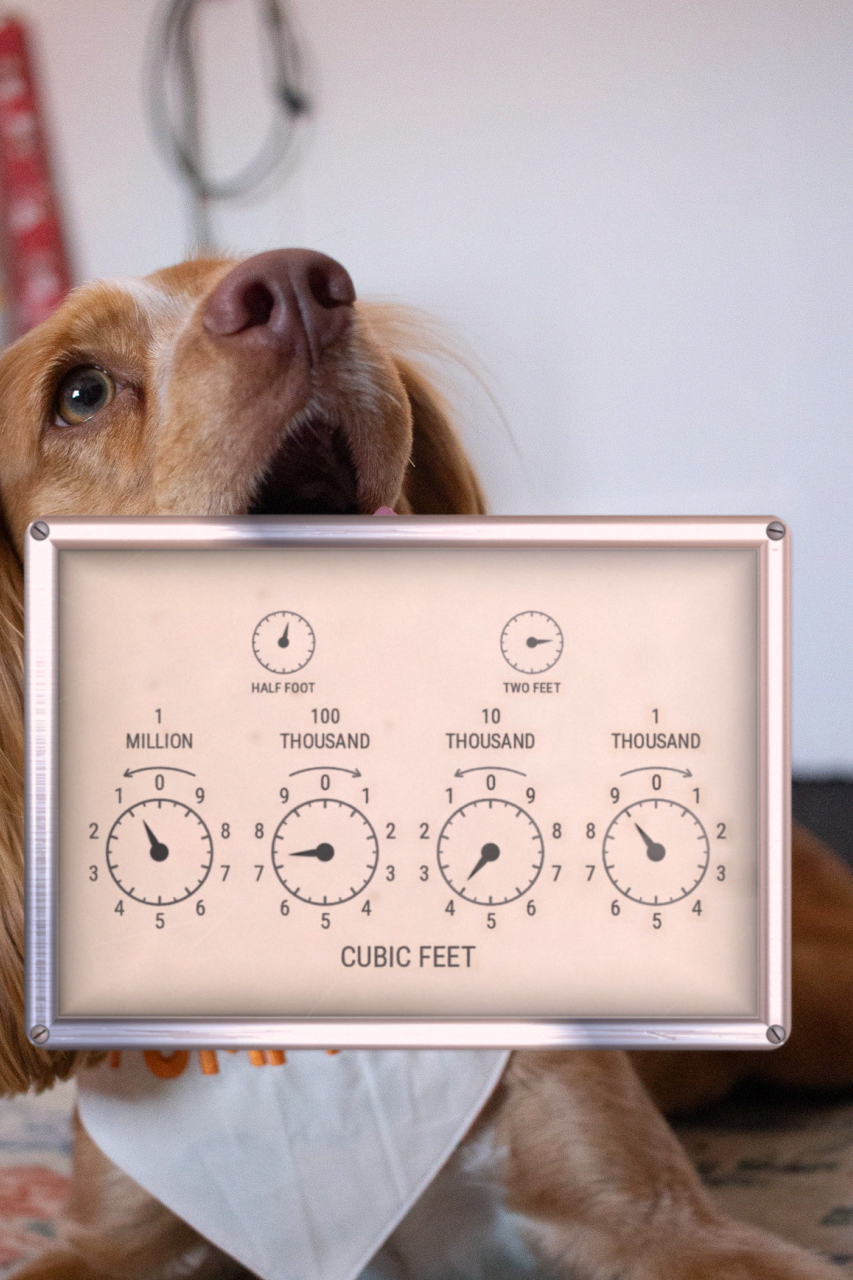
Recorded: 73900
